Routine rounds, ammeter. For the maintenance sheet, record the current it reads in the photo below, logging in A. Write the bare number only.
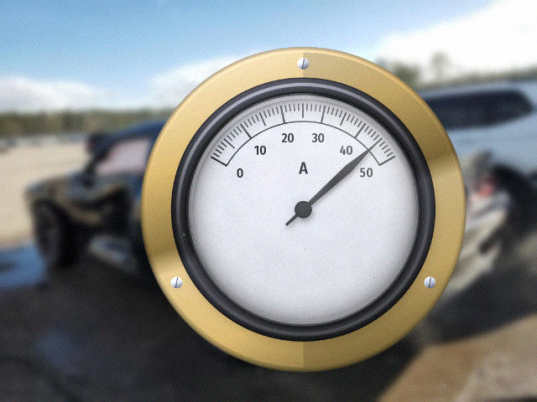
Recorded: 45
